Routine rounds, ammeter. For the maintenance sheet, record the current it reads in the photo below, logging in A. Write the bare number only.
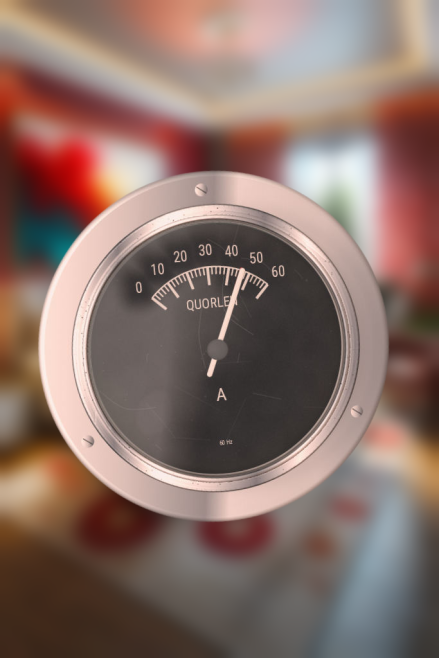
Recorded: 46
